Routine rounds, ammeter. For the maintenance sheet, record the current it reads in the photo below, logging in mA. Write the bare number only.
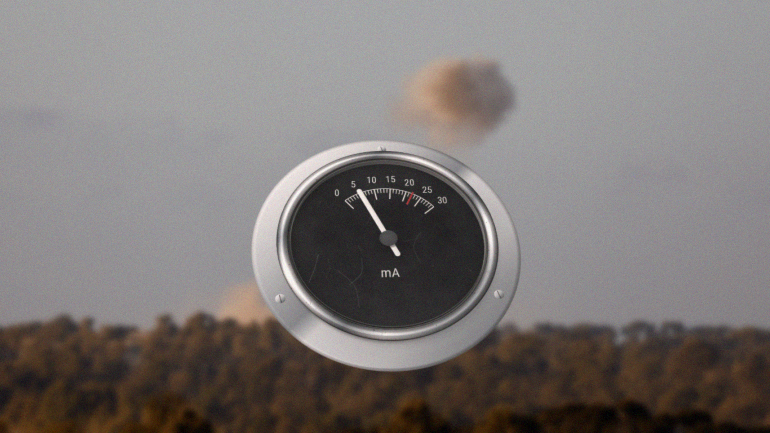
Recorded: 5
